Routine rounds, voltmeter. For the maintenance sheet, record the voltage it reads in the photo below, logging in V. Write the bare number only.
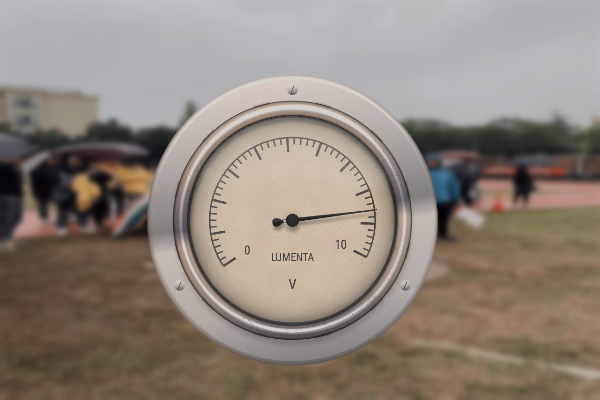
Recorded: 8.6
